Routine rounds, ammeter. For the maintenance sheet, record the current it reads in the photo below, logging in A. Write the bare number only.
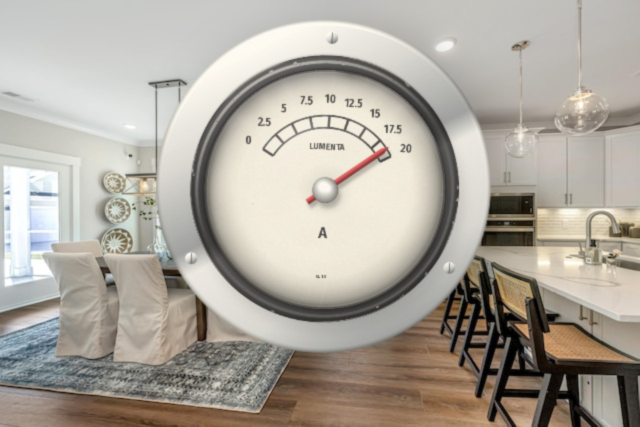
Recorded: 18.75
